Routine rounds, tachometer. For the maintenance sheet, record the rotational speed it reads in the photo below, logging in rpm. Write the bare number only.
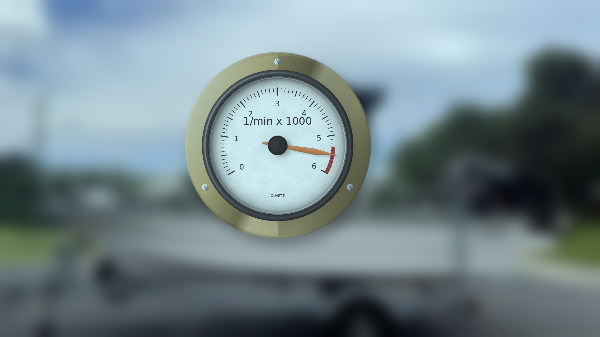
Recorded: 5500
